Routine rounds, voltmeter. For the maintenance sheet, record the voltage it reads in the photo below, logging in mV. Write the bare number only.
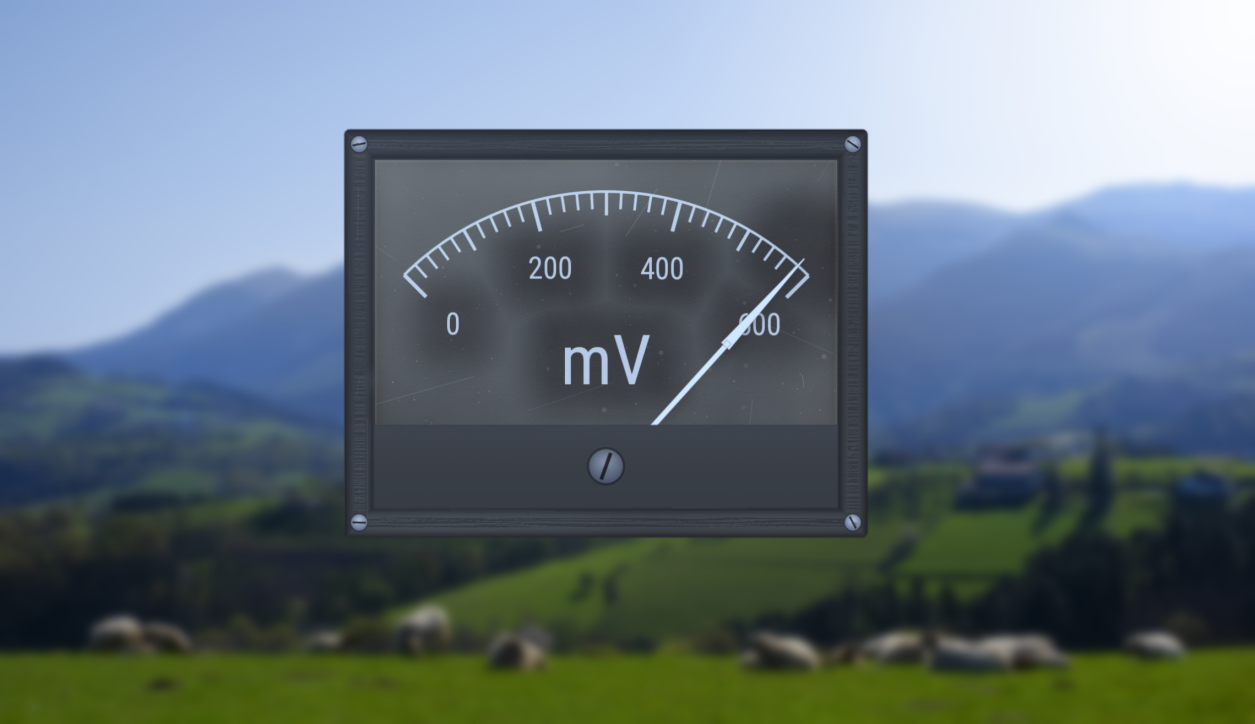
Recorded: 580
